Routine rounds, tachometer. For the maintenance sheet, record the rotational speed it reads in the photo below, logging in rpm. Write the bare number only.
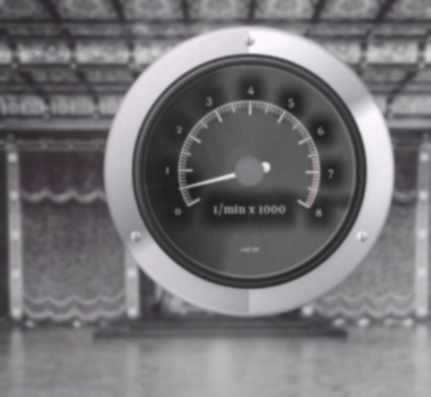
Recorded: 500
